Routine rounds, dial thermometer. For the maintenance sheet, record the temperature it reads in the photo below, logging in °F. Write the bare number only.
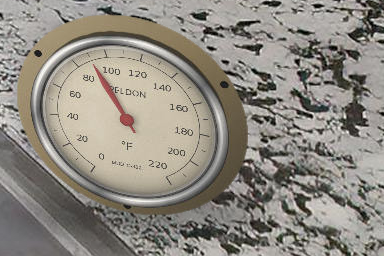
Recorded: 90
